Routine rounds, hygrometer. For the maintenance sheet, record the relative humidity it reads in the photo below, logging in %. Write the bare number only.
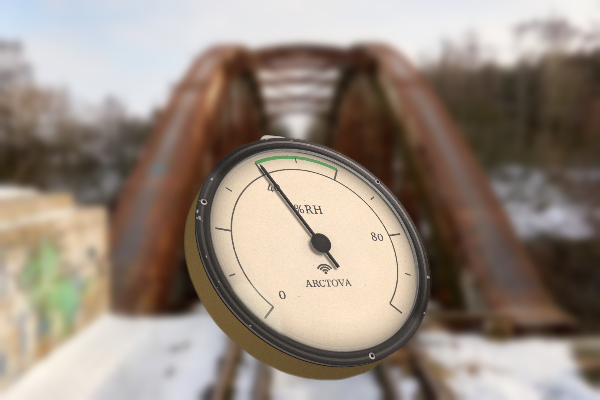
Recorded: 40
